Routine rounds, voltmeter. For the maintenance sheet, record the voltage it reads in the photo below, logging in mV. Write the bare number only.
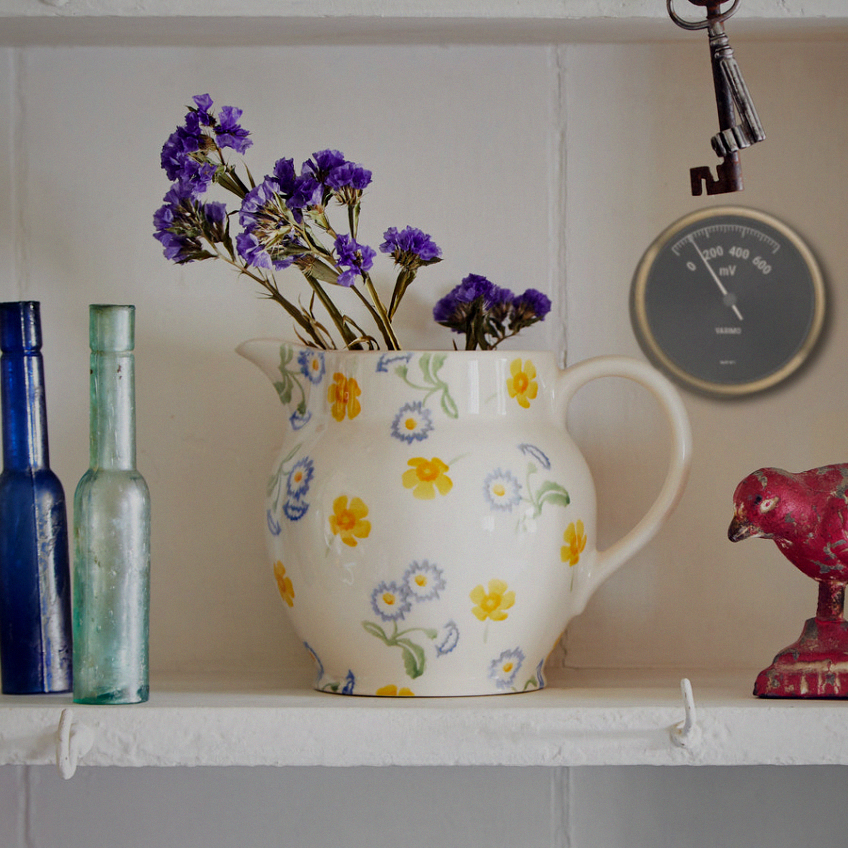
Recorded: 100
